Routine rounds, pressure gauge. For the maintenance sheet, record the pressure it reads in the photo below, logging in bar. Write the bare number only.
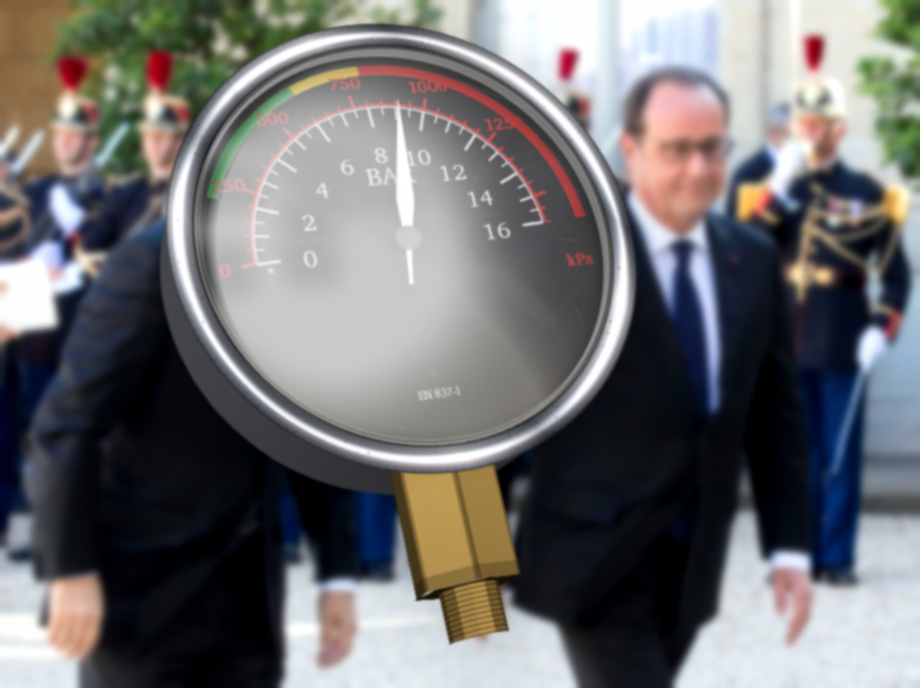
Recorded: 9
